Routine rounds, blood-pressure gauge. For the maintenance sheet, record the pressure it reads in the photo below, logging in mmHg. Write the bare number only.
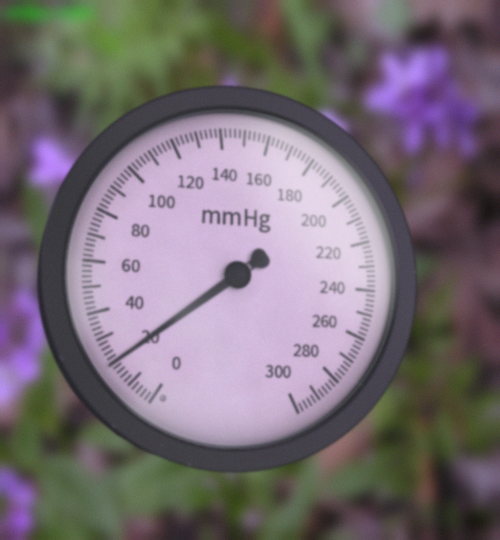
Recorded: 20
